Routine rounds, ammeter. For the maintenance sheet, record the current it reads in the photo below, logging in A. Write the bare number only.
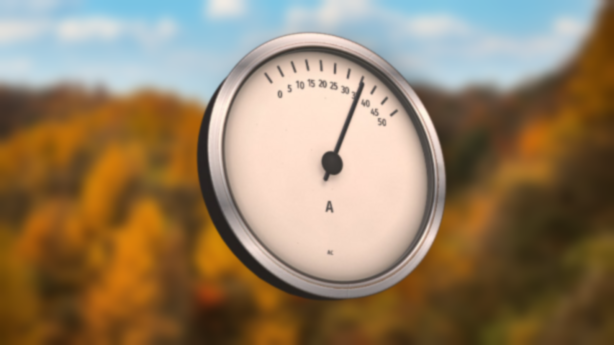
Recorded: 35
